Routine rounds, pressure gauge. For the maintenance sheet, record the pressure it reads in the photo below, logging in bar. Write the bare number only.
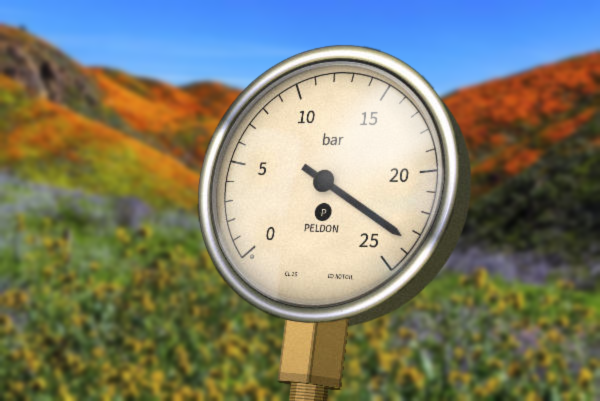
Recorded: 23.5
